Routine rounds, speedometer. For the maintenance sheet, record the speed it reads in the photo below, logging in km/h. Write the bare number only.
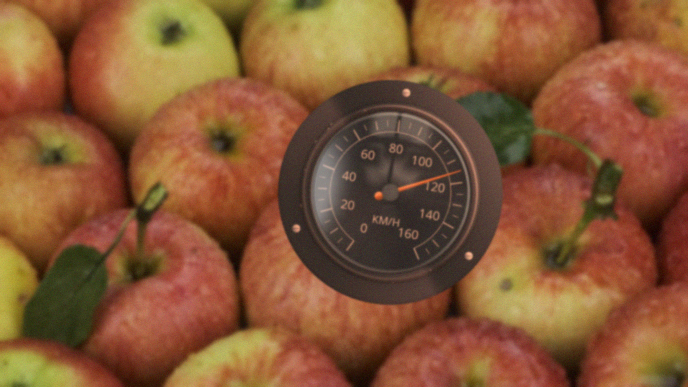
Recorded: 115
